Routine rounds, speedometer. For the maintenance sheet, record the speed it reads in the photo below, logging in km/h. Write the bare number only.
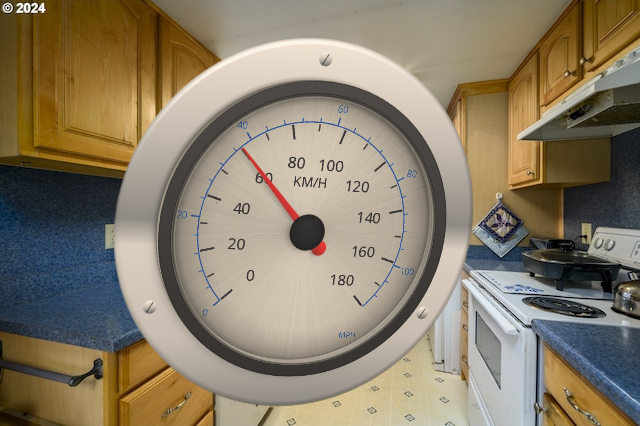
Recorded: 60
